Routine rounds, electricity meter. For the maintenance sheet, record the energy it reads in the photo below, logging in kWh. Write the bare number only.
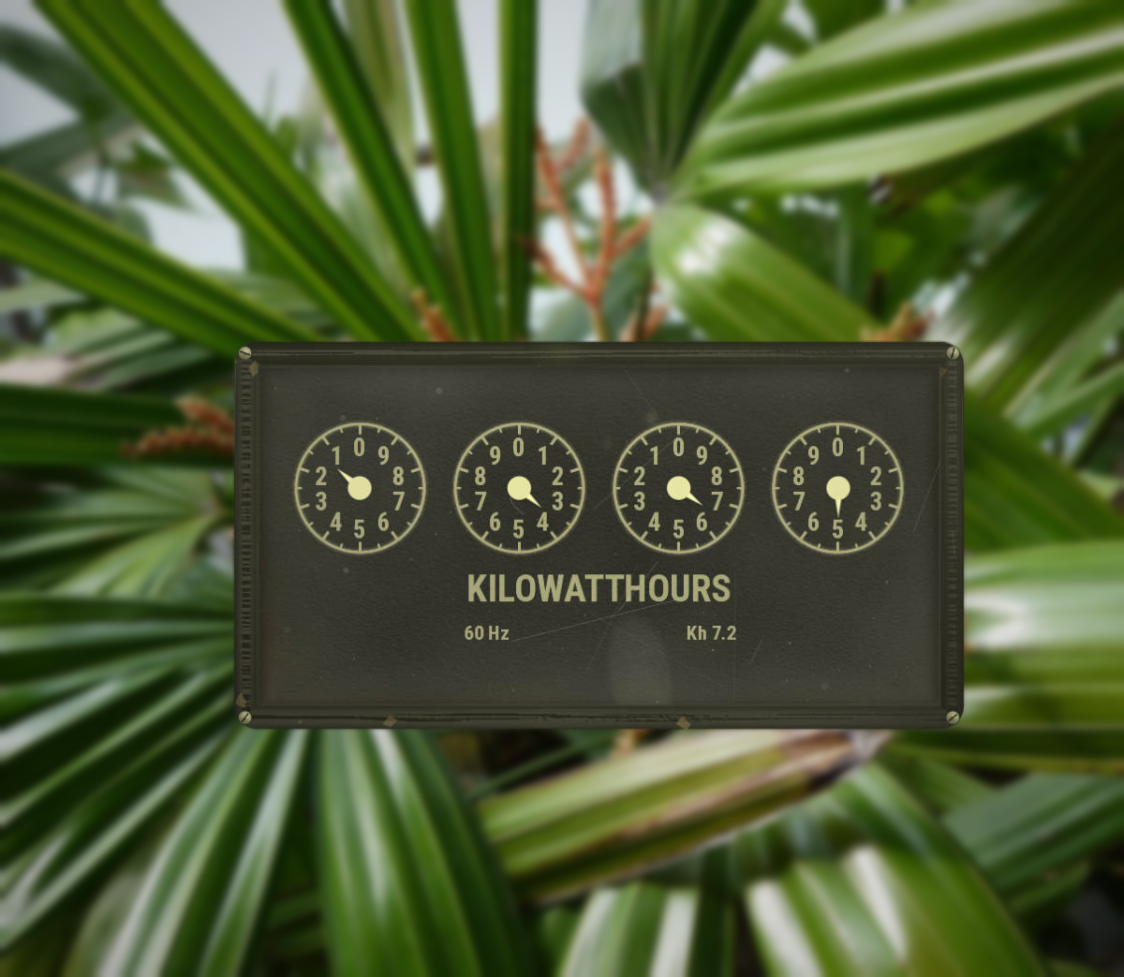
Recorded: 1365
